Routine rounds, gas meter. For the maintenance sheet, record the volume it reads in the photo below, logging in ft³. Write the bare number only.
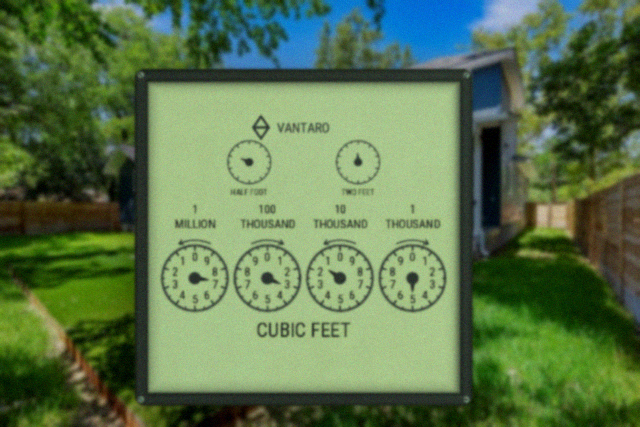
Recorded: 731500
